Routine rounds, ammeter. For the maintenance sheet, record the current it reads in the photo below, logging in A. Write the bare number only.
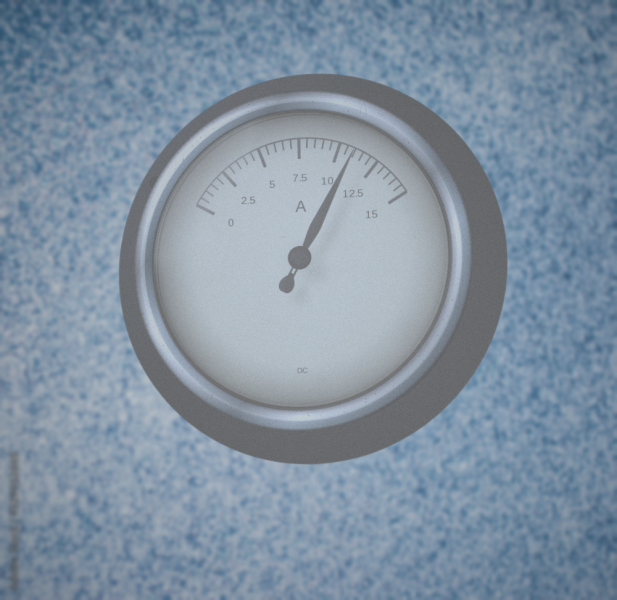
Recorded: 11
